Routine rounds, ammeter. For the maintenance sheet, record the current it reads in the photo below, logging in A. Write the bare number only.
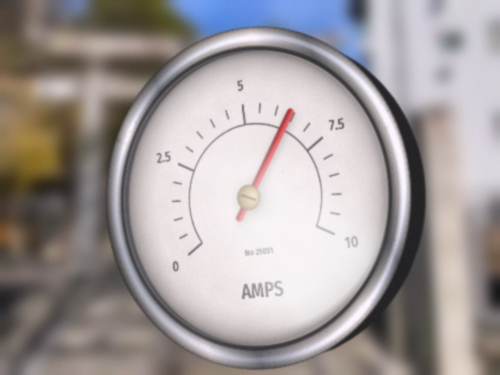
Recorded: 6.5
